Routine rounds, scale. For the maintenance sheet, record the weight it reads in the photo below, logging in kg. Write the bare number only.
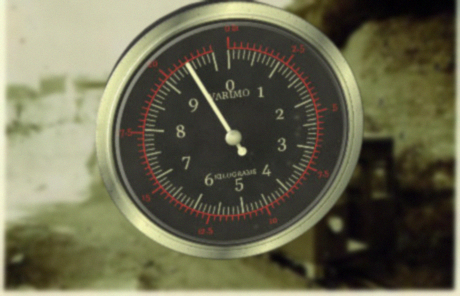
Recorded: 9.5
